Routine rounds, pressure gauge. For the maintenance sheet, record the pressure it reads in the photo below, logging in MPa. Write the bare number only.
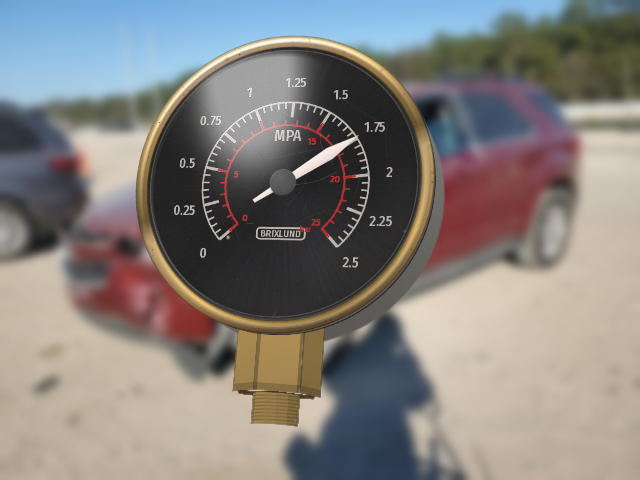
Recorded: 1.75
